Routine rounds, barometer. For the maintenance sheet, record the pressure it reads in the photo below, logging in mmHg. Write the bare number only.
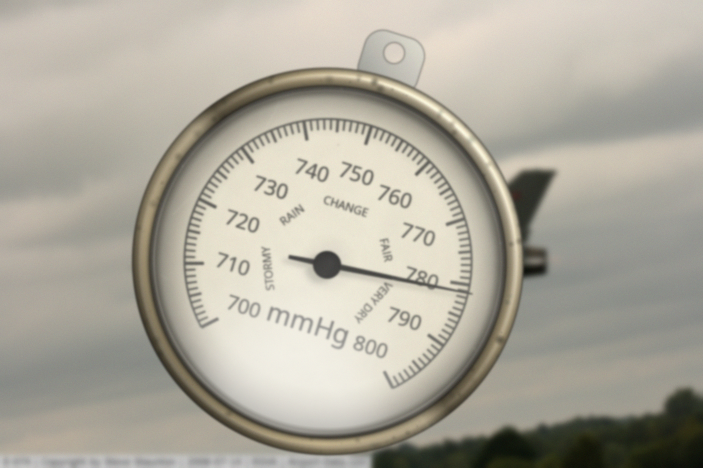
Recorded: 781
